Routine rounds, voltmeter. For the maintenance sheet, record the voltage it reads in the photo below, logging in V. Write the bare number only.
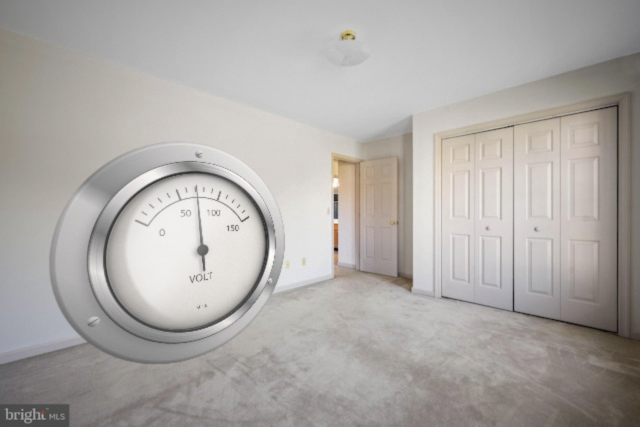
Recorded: 70
